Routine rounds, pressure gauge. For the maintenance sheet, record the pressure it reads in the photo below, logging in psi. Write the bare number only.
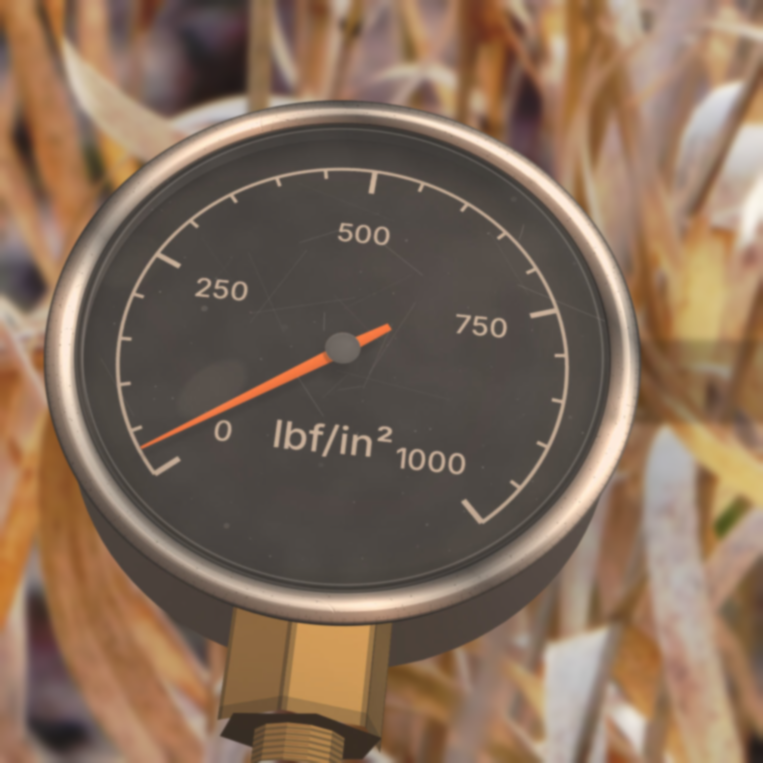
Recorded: 25
